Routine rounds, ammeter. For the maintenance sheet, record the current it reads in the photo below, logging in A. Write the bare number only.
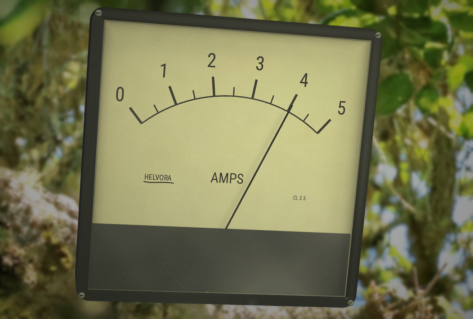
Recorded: 4
